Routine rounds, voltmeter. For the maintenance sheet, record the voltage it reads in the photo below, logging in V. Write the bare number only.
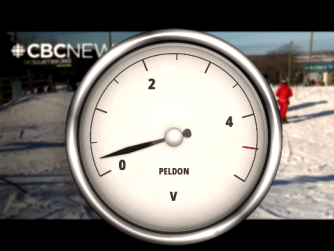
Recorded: 0.25
